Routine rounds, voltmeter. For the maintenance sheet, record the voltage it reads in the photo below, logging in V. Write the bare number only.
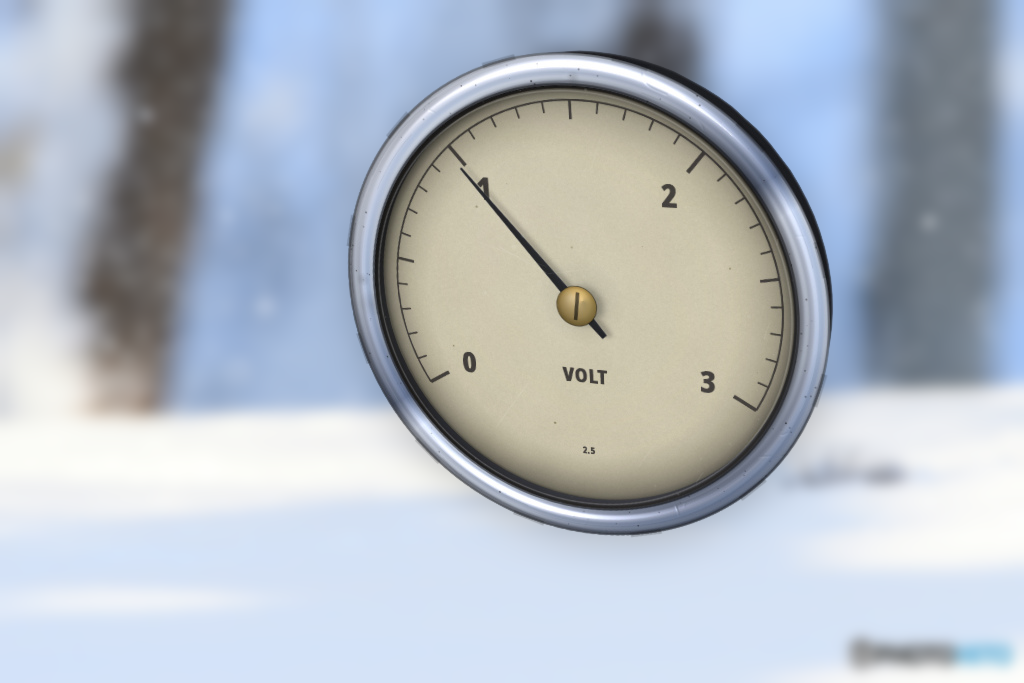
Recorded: 1
